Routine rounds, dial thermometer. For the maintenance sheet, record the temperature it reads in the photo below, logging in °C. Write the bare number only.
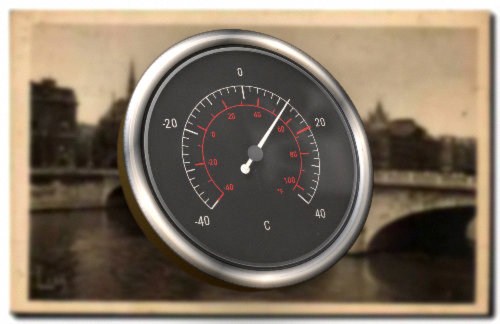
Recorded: 12
